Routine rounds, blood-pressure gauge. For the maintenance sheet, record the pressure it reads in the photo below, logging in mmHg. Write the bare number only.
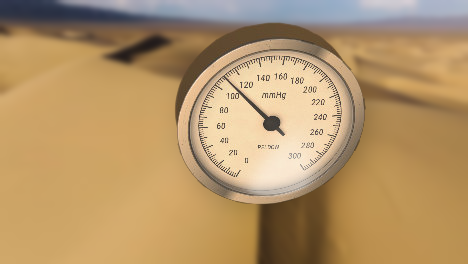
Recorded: 110
